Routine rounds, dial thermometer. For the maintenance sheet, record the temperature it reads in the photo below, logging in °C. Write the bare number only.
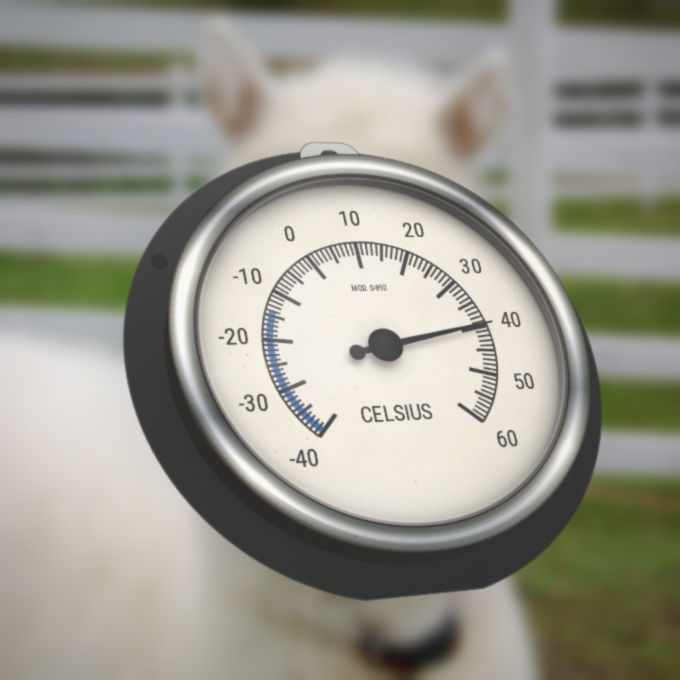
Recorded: 40
